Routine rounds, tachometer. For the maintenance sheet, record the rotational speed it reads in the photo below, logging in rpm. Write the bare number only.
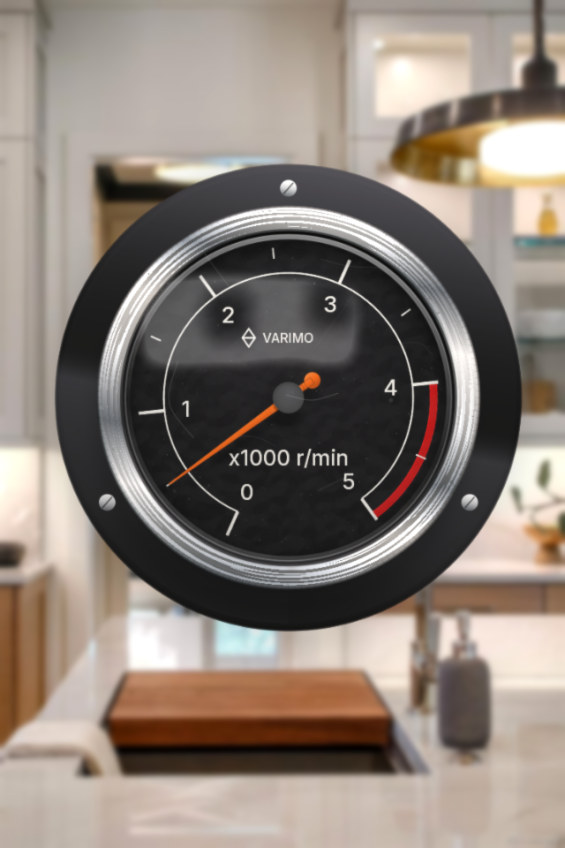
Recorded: 500
